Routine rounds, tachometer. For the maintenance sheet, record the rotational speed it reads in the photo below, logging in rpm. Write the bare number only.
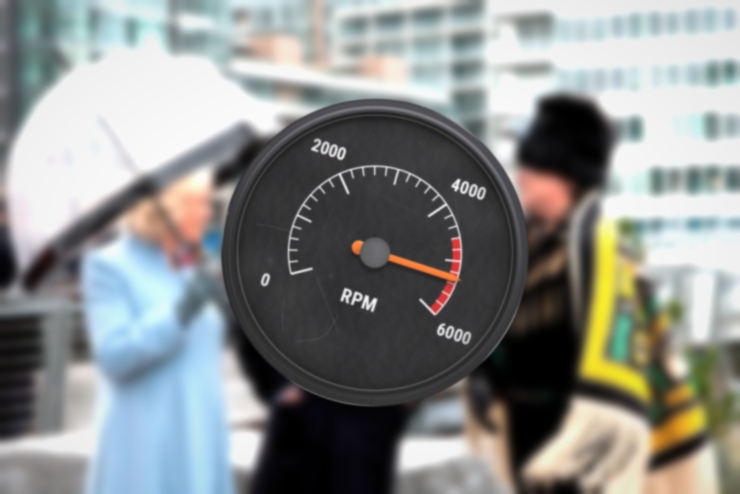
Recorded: 5300
